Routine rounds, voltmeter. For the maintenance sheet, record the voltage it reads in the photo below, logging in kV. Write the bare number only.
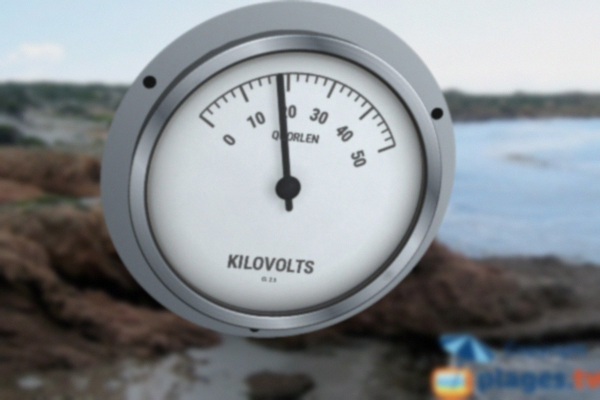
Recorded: 18
